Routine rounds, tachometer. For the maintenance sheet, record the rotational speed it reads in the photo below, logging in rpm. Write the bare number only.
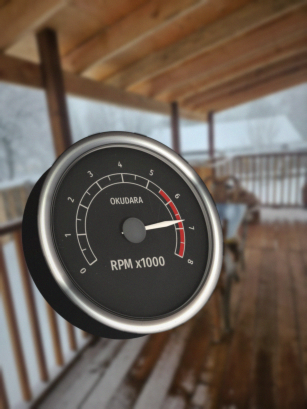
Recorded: 6750
